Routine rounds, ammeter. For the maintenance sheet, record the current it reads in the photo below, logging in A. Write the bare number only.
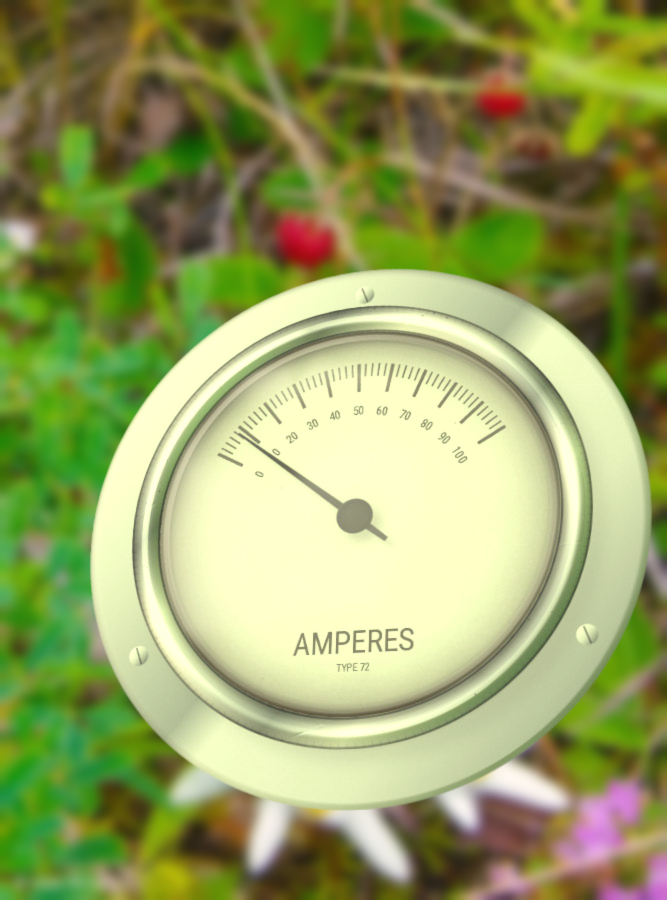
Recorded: 8
